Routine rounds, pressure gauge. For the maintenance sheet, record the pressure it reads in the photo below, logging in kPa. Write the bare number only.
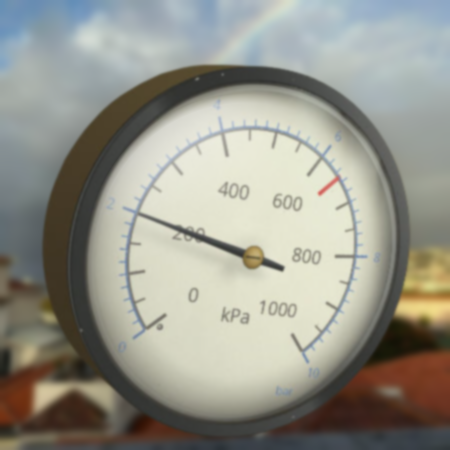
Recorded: 200
